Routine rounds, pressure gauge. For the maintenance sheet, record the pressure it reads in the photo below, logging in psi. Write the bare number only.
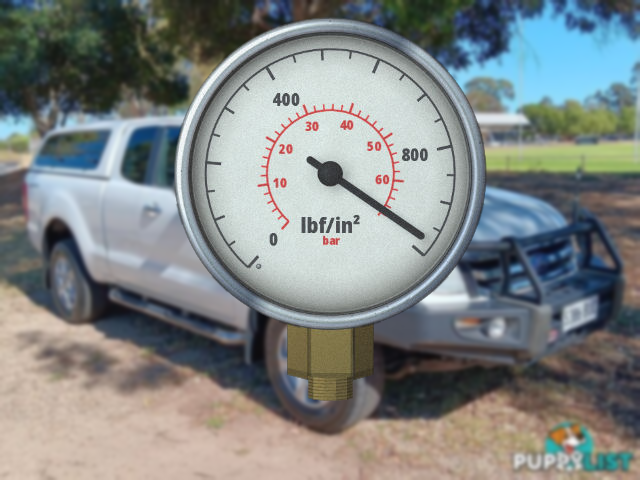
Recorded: 975
